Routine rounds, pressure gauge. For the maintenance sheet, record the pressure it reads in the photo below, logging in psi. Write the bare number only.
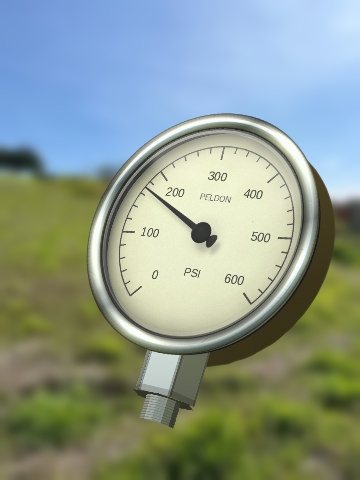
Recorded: 170
